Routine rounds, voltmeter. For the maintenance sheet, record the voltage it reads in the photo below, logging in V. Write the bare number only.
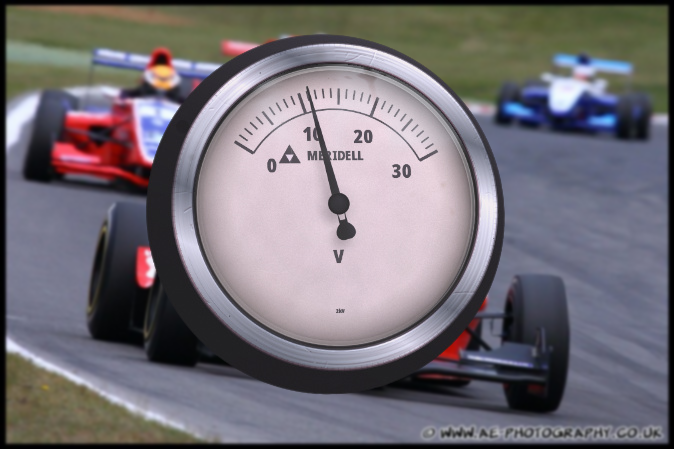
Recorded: 11
